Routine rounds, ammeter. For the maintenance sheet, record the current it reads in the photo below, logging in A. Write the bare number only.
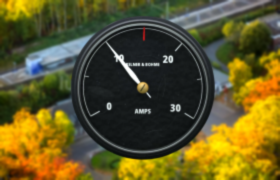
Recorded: 10
